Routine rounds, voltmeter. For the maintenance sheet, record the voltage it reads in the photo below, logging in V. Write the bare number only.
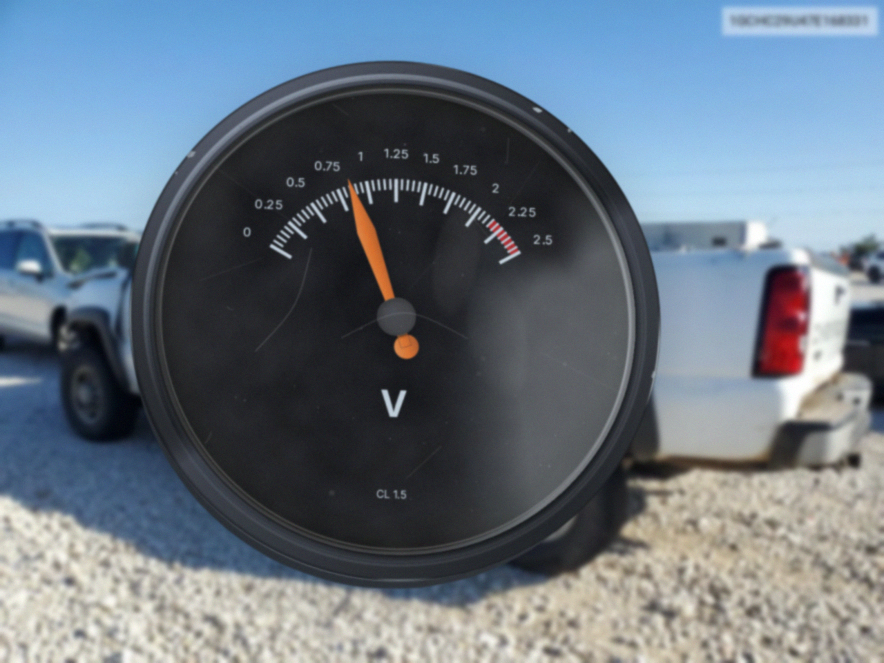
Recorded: 0.85
